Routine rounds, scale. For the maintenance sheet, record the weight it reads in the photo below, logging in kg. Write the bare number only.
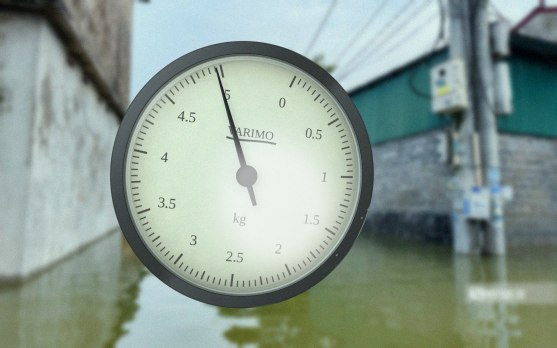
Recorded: 4.95
